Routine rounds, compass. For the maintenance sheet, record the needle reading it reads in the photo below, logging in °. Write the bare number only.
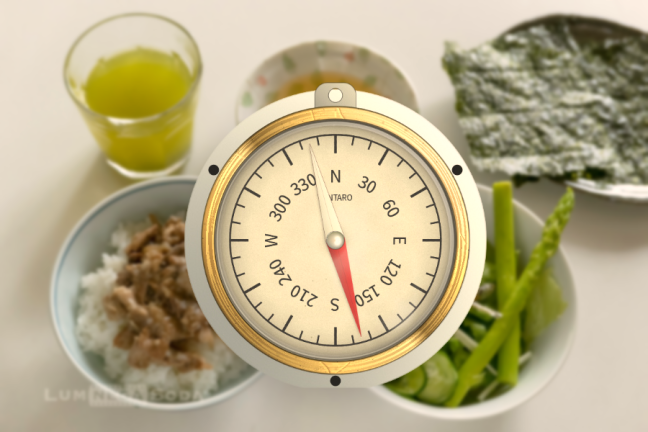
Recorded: 165
